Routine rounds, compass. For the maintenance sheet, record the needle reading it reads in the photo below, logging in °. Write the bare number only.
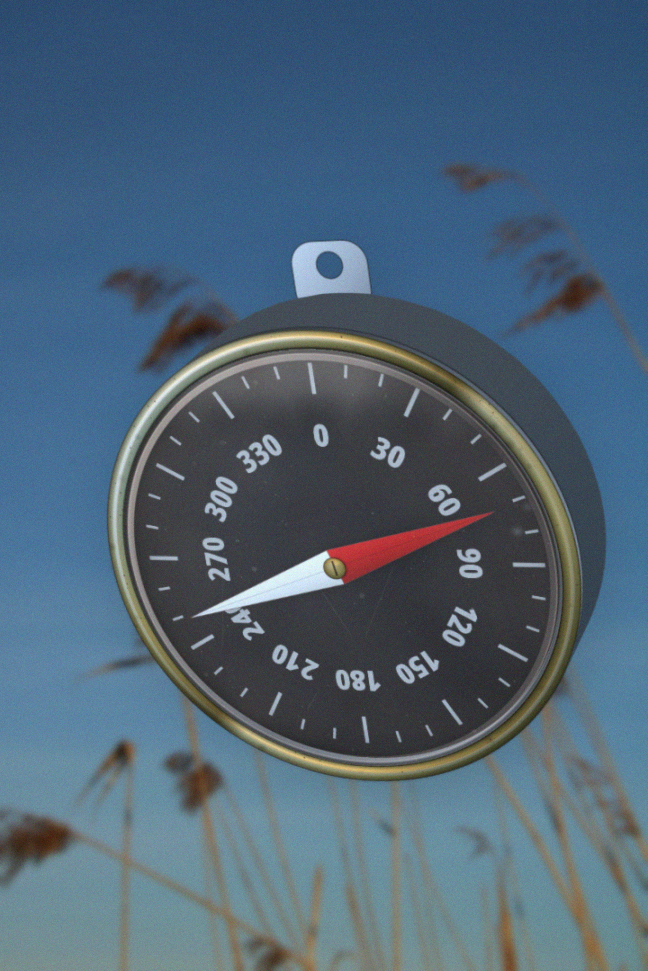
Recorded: 70
